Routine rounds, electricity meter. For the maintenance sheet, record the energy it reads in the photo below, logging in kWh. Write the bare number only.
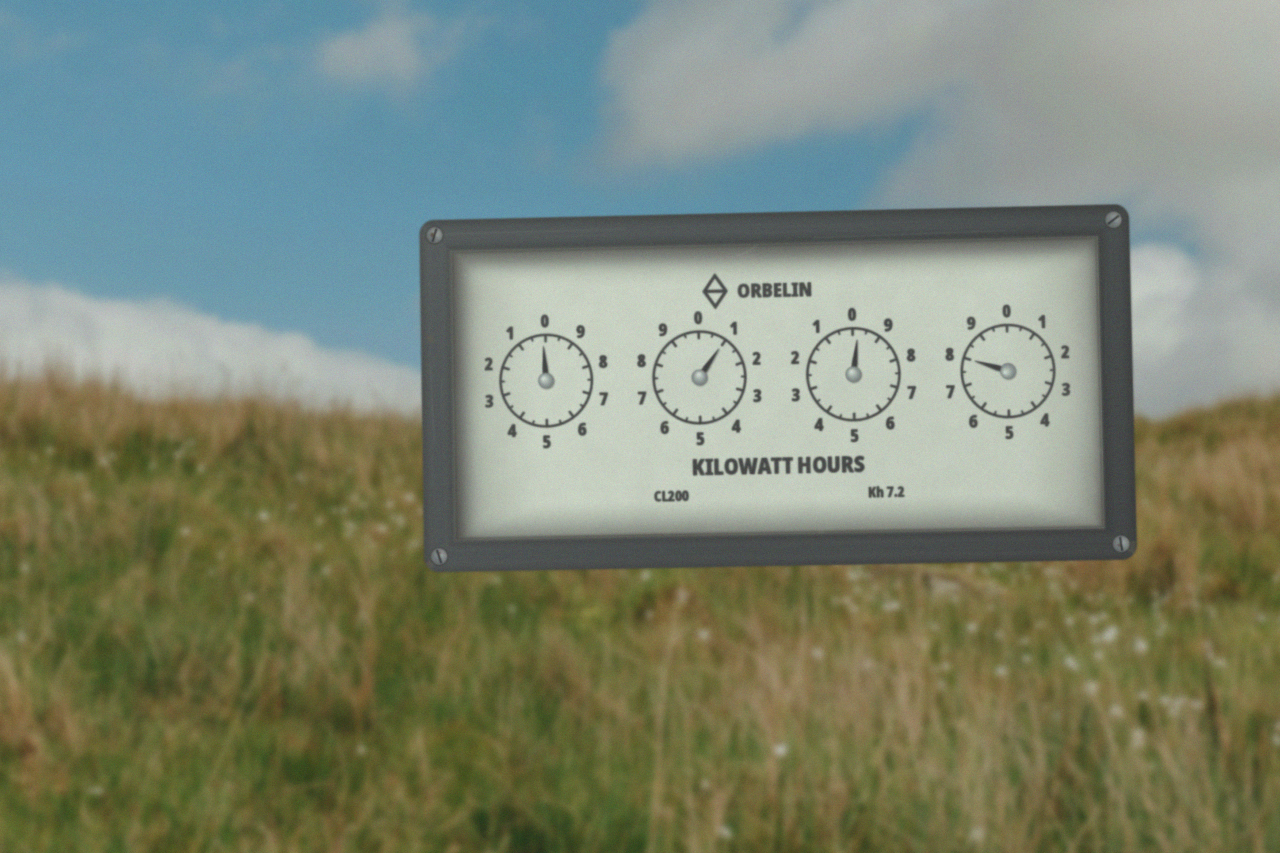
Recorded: 98
